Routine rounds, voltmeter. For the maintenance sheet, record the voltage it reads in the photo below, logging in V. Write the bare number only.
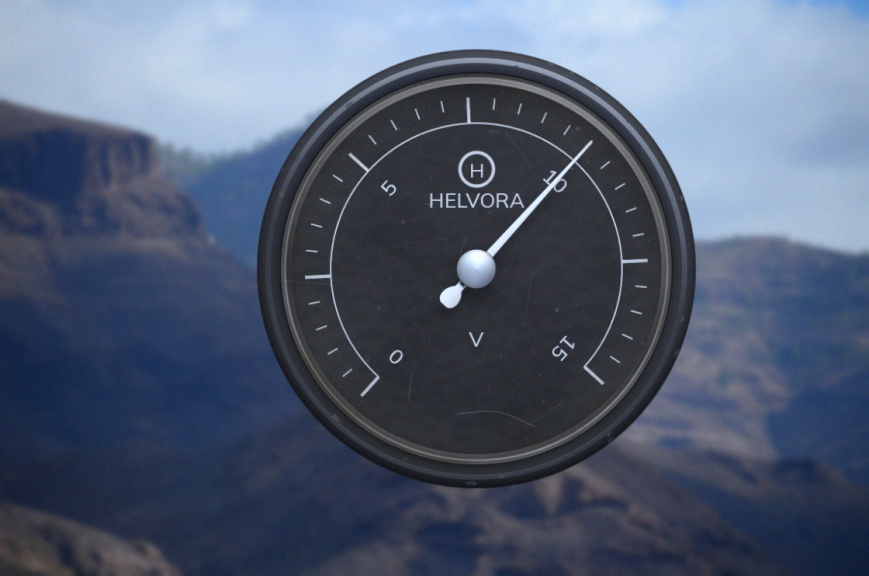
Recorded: 10
